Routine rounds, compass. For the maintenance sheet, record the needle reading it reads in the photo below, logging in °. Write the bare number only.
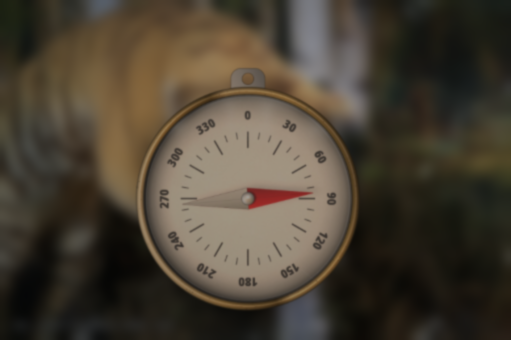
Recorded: 85
